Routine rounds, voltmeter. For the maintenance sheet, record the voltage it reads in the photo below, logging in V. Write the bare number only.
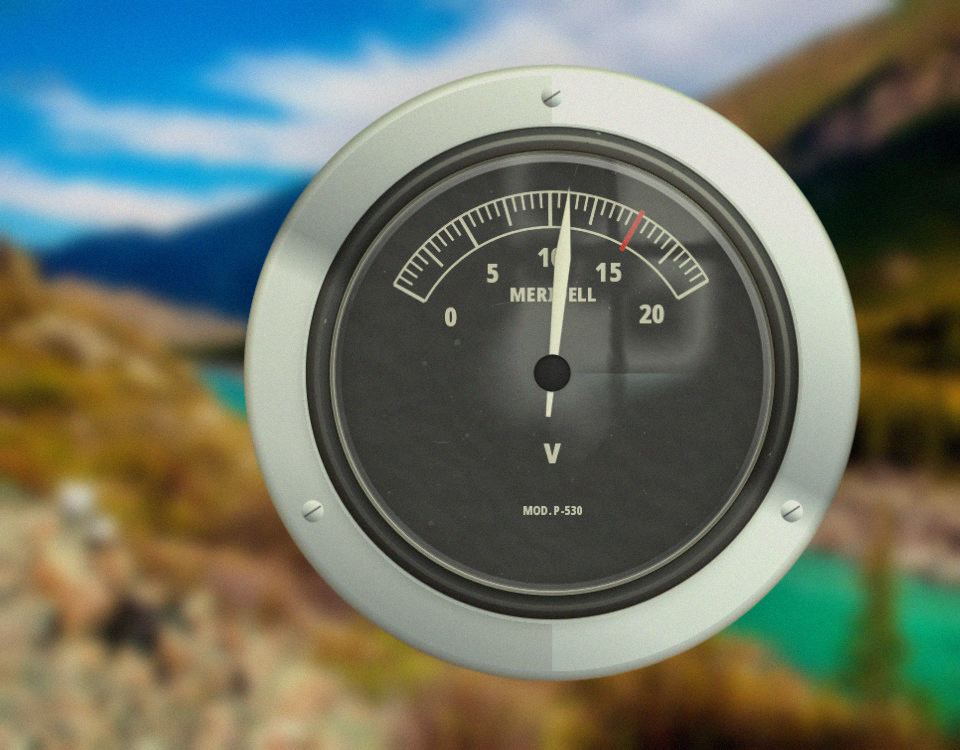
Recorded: 11
